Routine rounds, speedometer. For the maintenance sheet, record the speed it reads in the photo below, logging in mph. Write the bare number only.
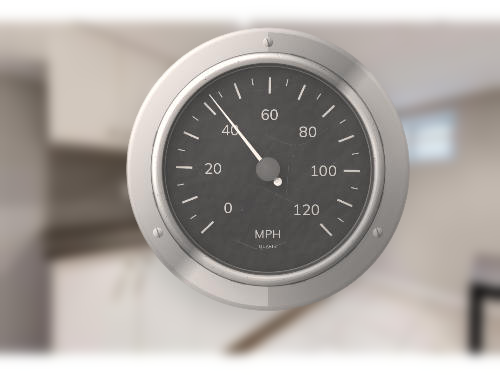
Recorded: 42.5
